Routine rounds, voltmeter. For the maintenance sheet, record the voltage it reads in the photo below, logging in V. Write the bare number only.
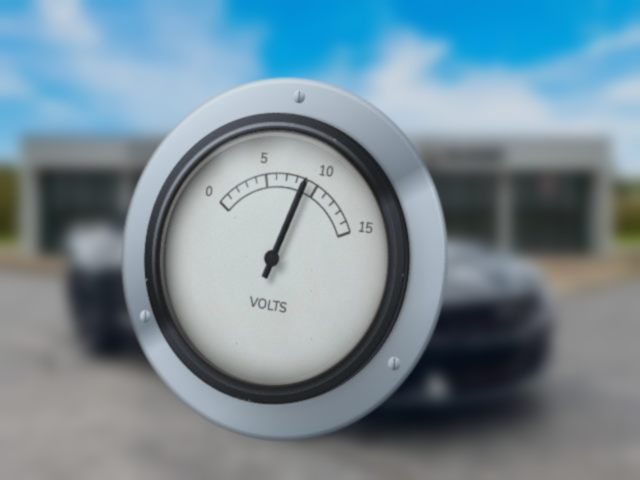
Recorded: 9
